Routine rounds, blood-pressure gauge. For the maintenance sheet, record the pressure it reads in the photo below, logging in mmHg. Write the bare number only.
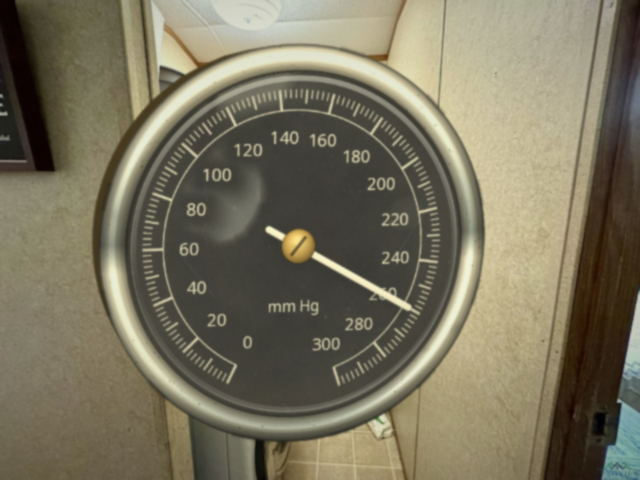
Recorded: 260
